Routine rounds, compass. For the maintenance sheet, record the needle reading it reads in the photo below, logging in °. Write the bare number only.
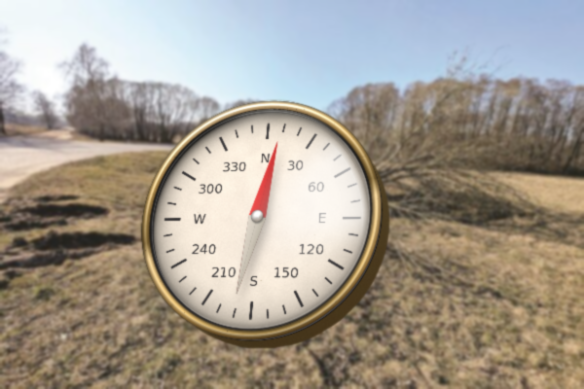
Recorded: 10
